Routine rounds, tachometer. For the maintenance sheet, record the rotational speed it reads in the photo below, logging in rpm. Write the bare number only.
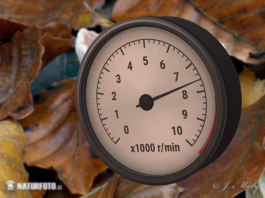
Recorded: 7600
